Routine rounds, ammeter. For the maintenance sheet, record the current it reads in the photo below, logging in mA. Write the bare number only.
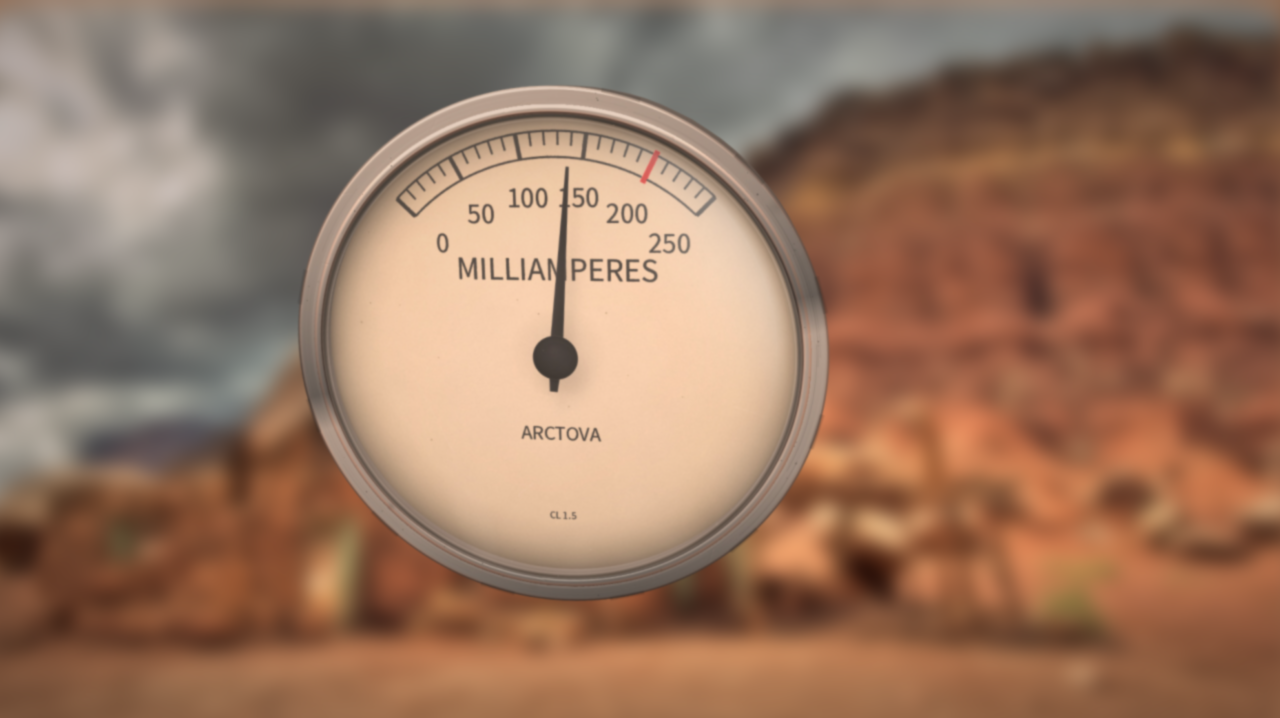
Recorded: 140
